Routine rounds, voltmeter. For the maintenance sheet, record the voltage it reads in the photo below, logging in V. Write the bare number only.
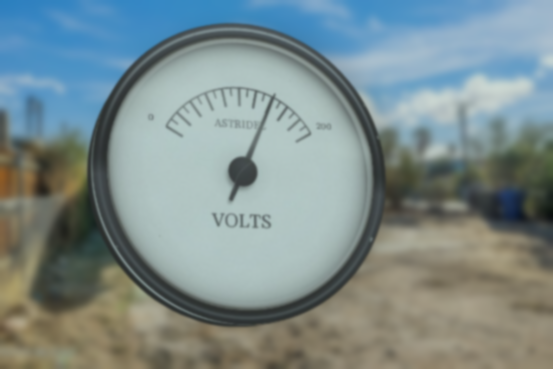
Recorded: 140
